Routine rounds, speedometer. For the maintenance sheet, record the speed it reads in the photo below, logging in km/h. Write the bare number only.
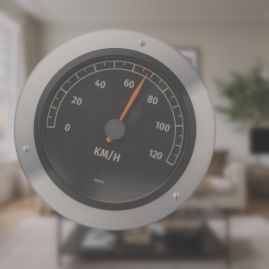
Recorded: 67.5
